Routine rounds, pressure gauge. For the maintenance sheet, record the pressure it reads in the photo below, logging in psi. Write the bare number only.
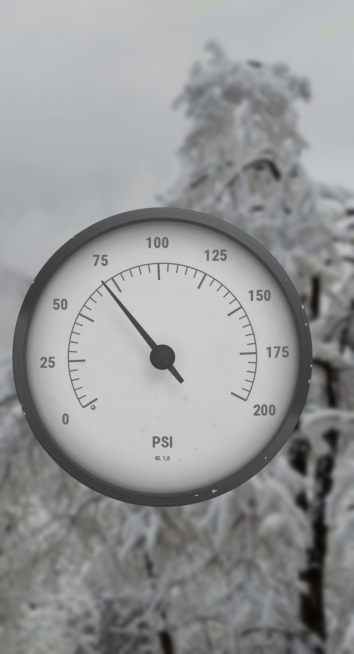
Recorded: 70
